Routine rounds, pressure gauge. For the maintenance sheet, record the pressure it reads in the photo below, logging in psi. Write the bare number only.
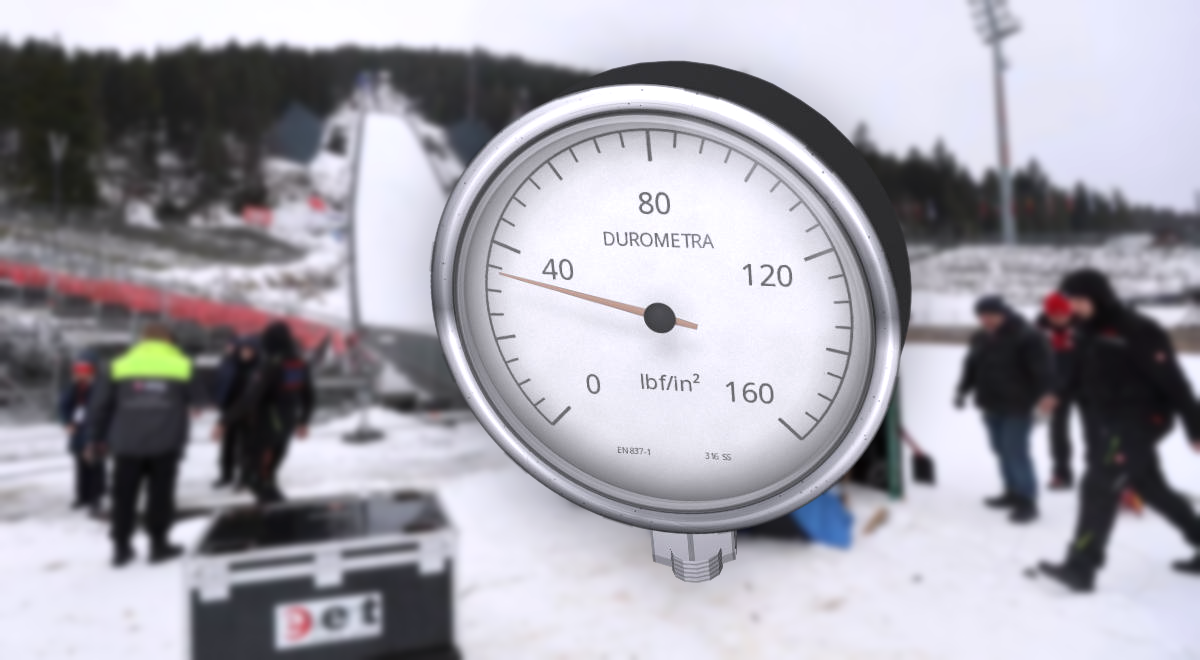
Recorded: 35
